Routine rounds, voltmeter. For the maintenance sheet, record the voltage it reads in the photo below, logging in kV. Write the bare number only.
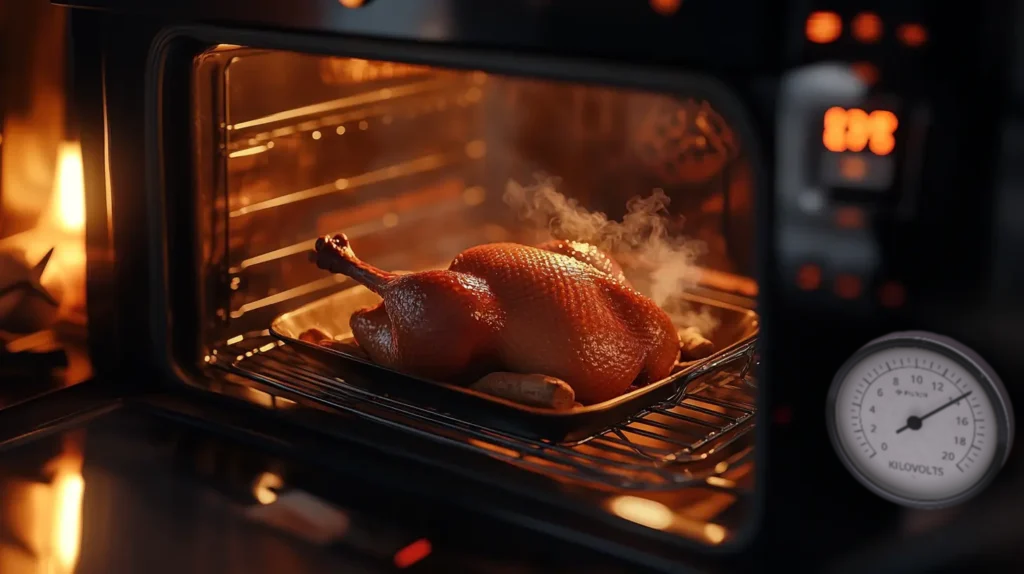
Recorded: 14
